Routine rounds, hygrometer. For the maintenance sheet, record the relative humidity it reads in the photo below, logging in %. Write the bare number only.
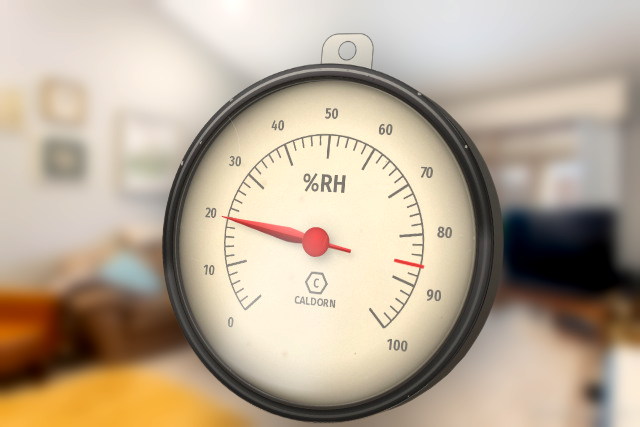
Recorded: 20
